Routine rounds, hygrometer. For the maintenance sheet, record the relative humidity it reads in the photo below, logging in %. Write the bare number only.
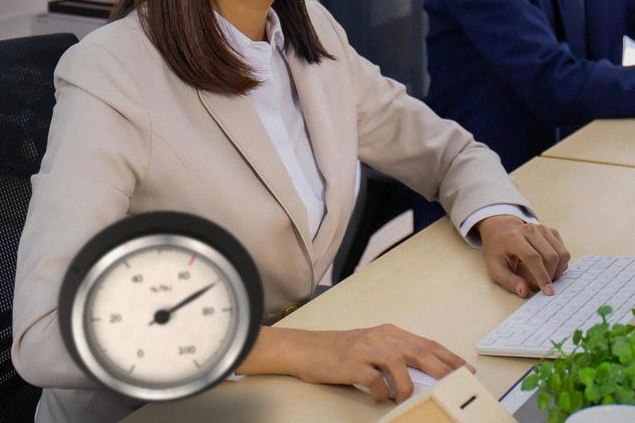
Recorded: 70
